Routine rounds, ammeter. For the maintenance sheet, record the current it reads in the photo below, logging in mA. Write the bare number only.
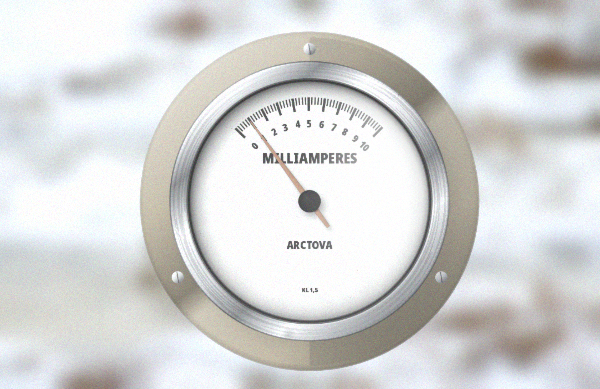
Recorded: 1
